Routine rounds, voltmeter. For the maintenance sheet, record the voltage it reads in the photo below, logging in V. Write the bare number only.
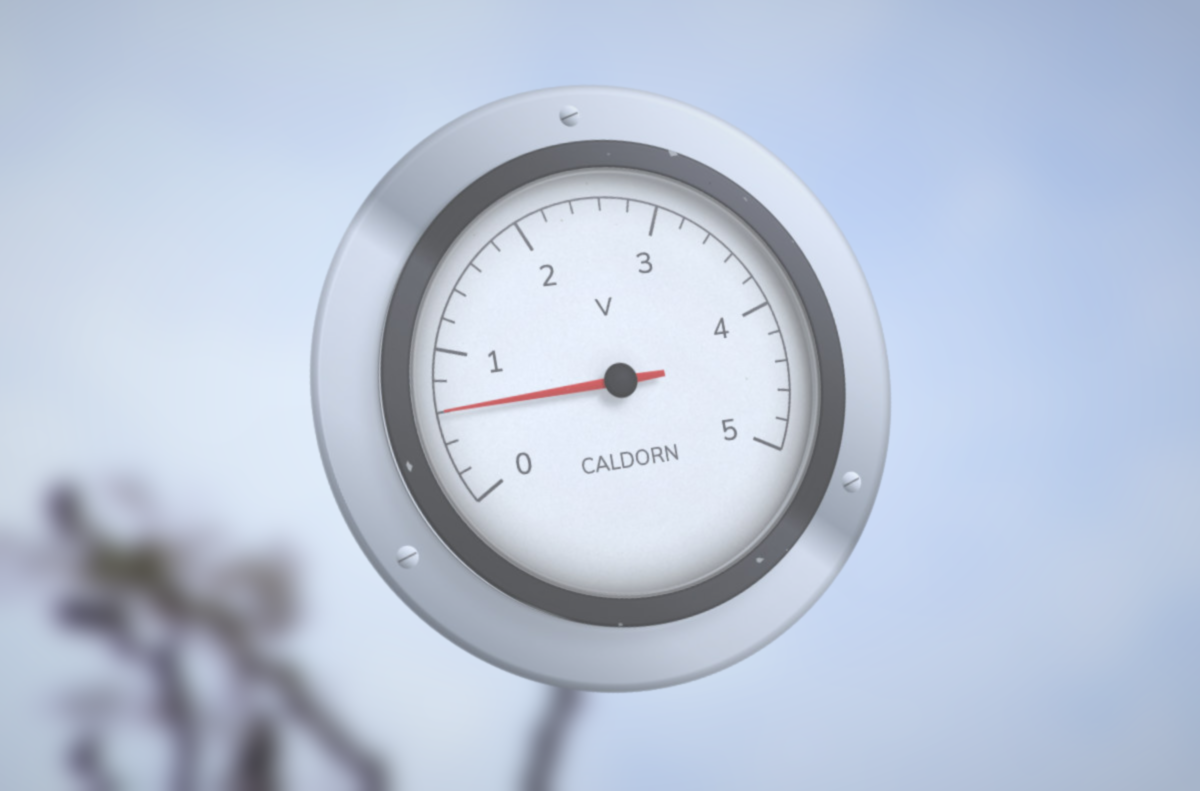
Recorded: 0.6
